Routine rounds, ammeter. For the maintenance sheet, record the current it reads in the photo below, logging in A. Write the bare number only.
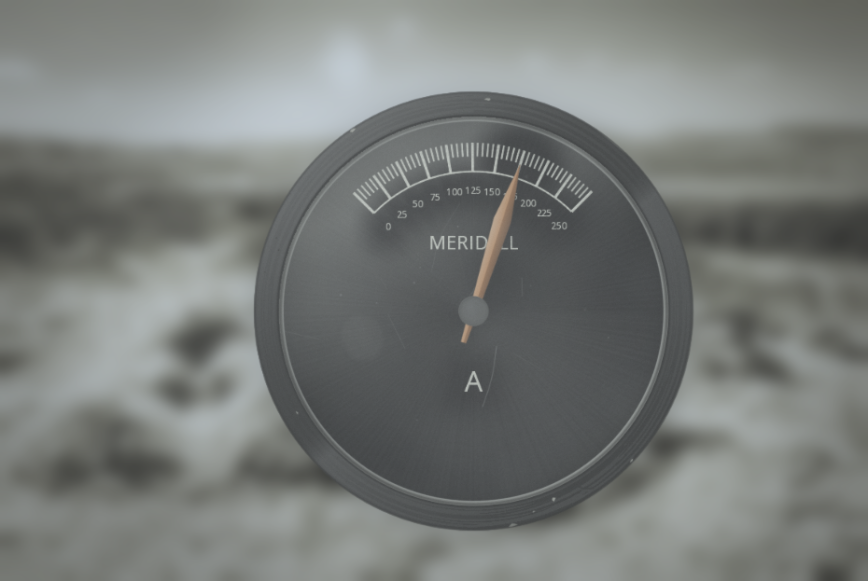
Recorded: 175
